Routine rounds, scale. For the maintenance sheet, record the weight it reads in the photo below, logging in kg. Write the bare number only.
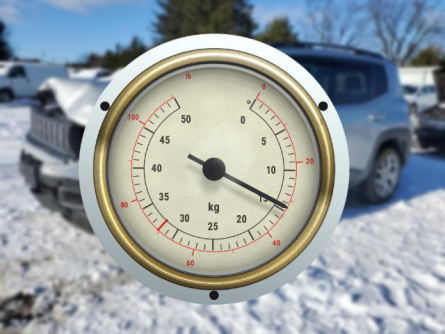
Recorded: 14.5
